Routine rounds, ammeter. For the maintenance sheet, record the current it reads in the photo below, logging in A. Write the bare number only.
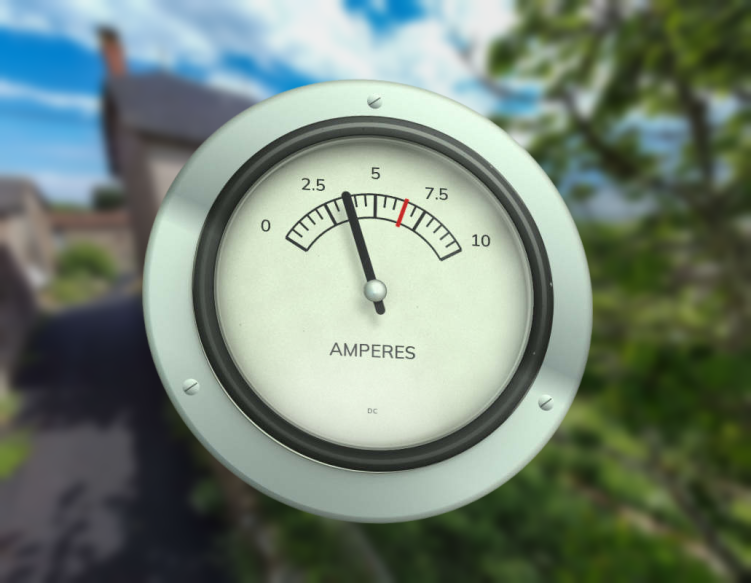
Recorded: 3.5
